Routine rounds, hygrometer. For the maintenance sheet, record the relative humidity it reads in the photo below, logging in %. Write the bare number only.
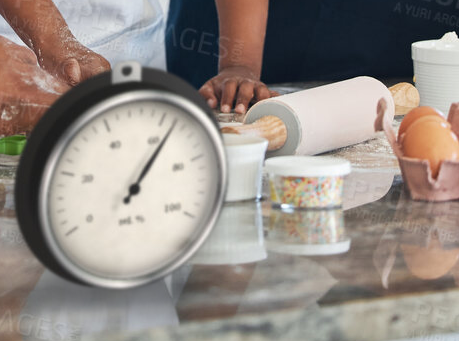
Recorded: 64
